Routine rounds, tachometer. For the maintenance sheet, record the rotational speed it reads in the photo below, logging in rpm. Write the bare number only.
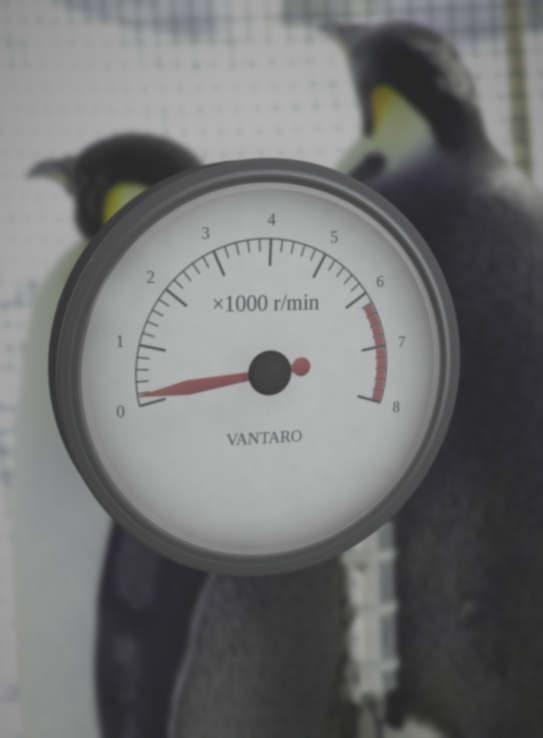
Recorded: 200
